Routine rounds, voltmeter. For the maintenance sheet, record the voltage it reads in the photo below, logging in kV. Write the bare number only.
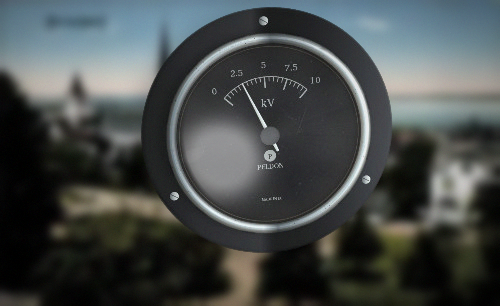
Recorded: 2.5
